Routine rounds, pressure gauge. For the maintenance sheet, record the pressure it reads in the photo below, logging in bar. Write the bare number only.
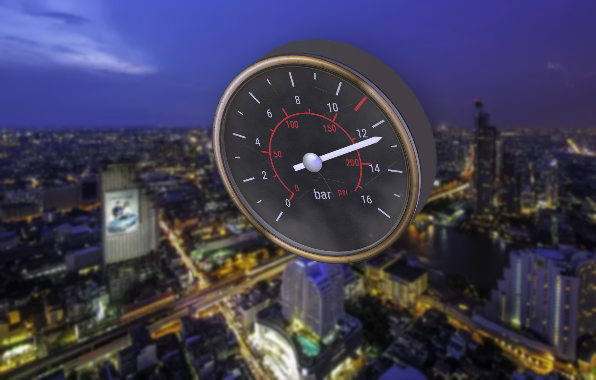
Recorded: 12.5
